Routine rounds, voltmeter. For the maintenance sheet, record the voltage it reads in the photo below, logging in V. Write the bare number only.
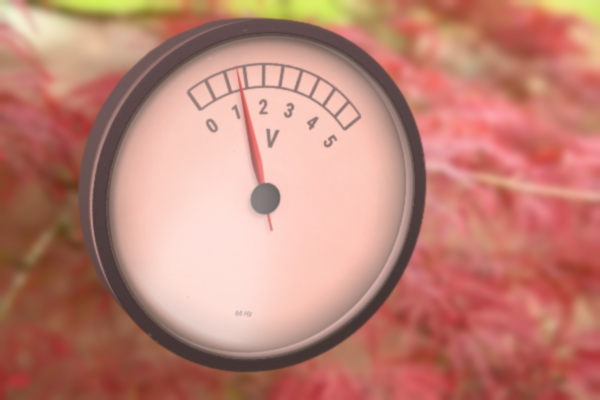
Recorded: 1.25
